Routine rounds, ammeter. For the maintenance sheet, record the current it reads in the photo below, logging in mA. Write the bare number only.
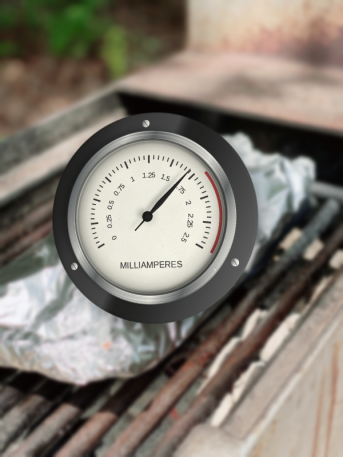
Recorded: 1.7
